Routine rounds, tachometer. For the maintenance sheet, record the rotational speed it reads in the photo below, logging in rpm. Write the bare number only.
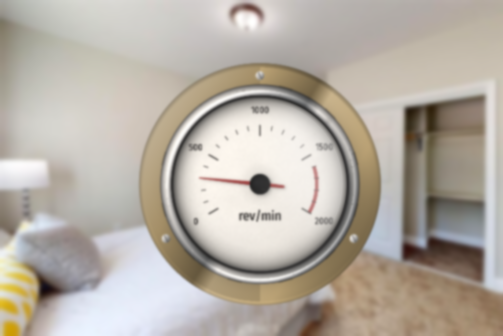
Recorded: 300
